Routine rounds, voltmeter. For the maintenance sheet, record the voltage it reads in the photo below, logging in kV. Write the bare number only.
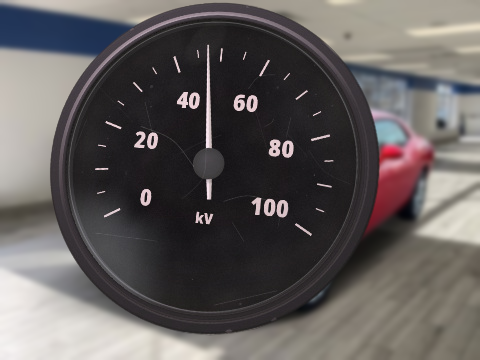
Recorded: 47.5
